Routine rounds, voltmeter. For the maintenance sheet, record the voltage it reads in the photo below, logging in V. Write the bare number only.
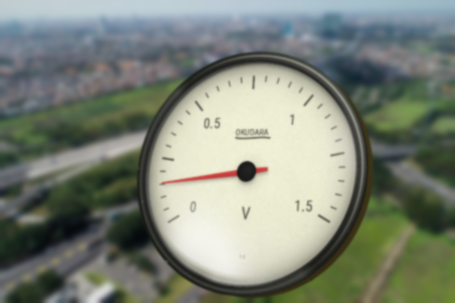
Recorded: 0.15
